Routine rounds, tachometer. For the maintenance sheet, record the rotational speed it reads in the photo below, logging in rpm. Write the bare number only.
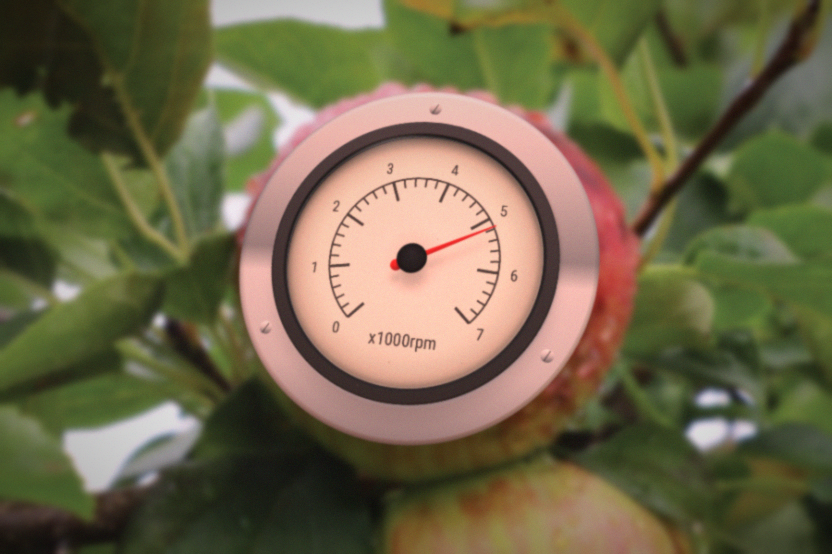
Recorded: 5200
